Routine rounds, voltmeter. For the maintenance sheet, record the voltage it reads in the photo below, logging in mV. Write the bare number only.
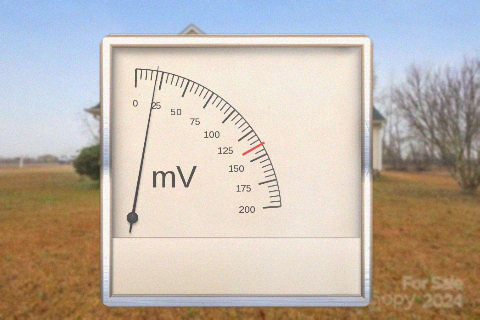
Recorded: 20
